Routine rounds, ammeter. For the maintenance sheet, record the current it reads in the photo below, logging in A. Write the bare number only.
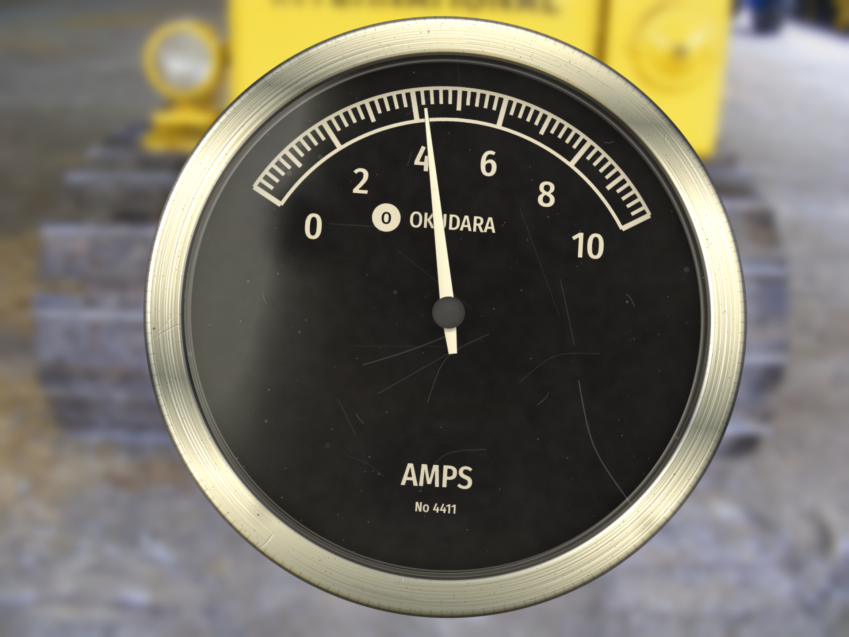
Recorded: 4.2
